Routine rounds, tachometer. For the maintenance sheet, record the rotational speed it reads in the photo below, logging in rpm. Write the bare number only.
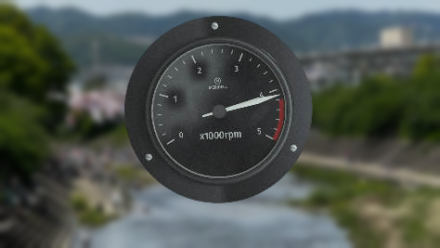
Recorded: 4100
